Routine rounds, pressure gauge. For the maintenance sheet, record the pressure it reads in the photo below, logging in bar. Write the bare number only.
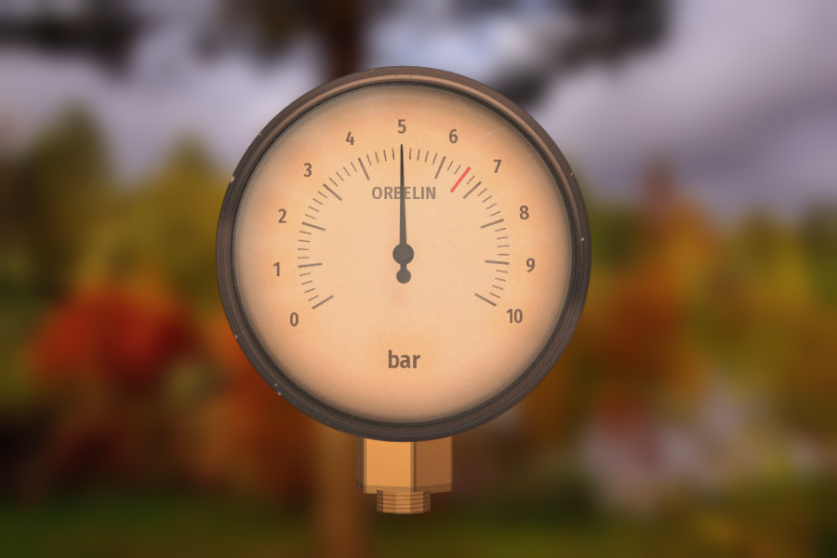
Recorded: 5
